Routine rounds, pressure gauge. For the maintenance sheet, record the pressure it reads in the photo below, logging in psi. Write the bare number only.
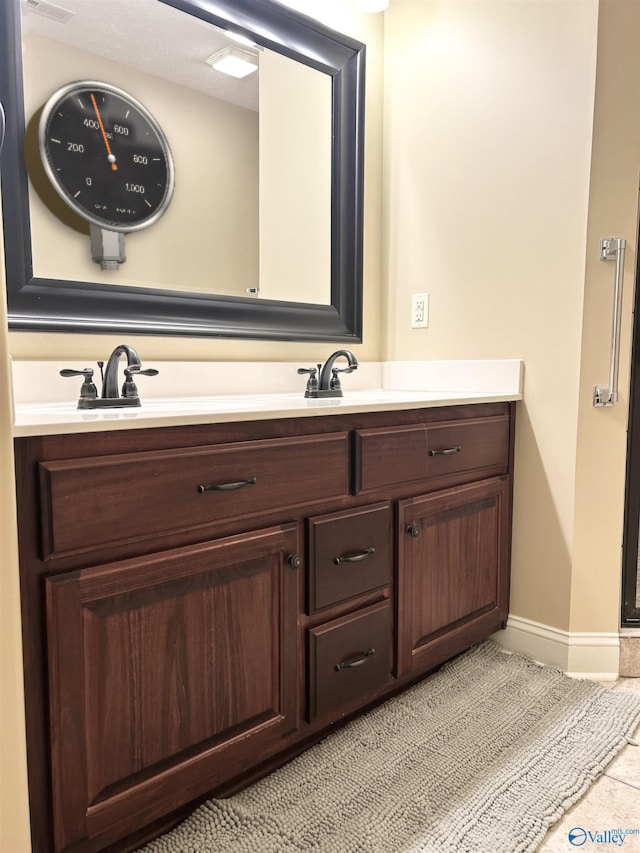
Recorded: 450
